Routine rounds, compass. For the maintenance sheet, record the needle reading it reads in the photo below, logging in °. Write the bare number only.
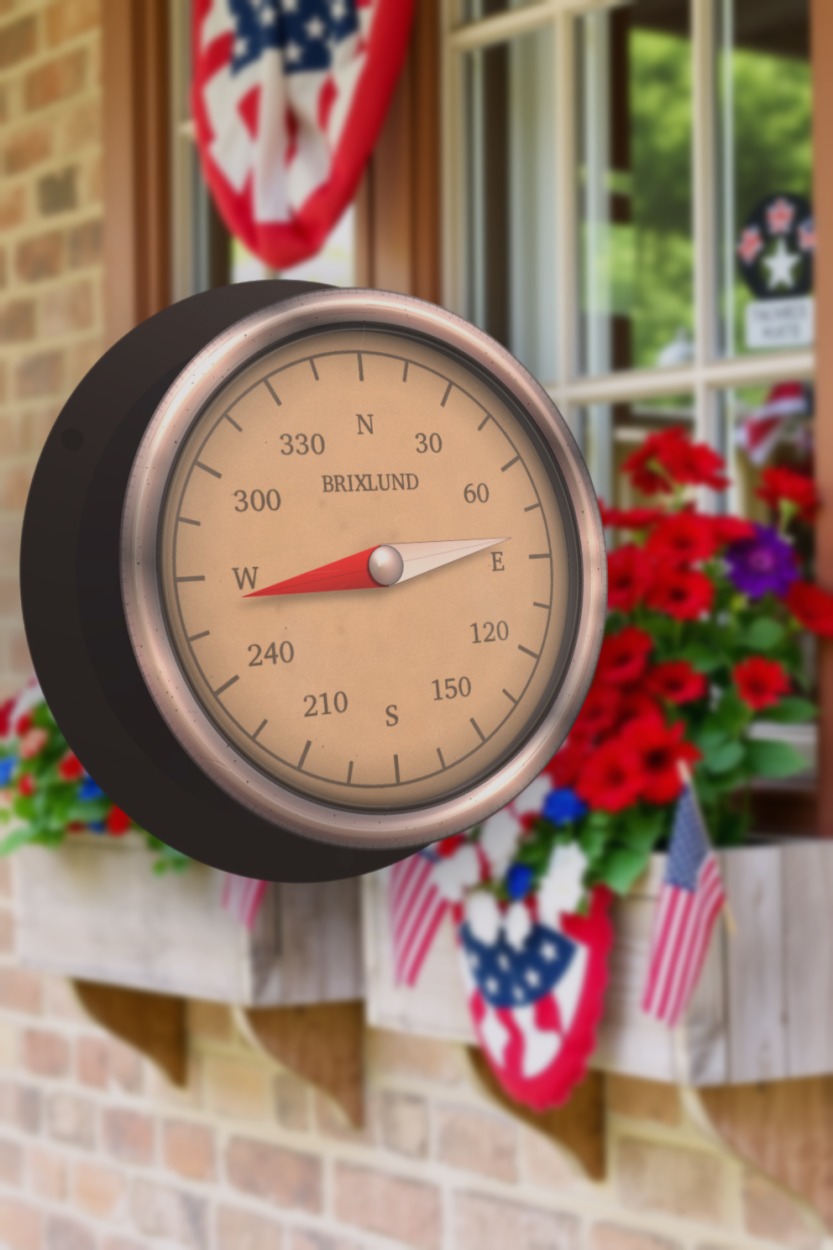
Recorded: 262.5
